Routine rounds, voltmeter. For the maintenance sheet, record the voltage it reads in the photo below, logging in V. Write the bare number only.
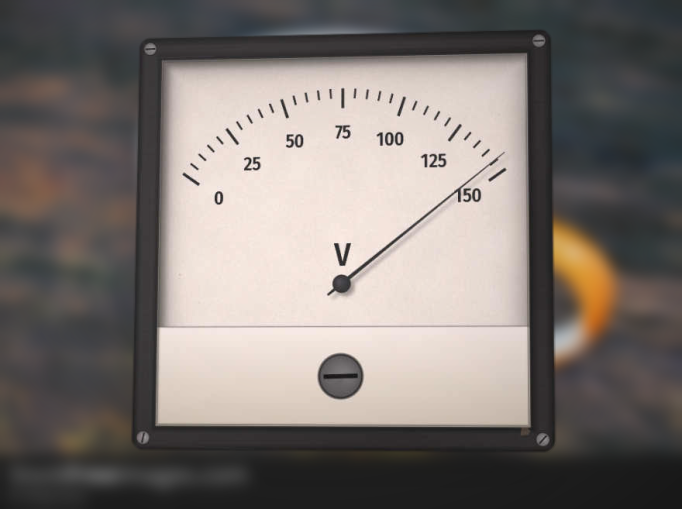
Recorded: 145
